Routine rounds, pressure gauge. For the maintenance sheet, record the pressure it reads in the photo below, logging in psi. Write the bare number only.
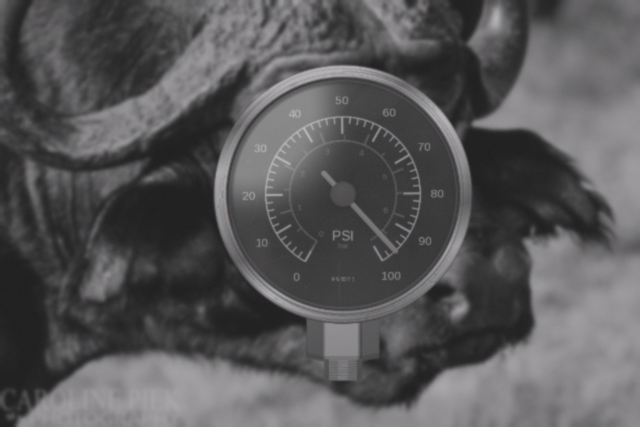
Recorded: 96
